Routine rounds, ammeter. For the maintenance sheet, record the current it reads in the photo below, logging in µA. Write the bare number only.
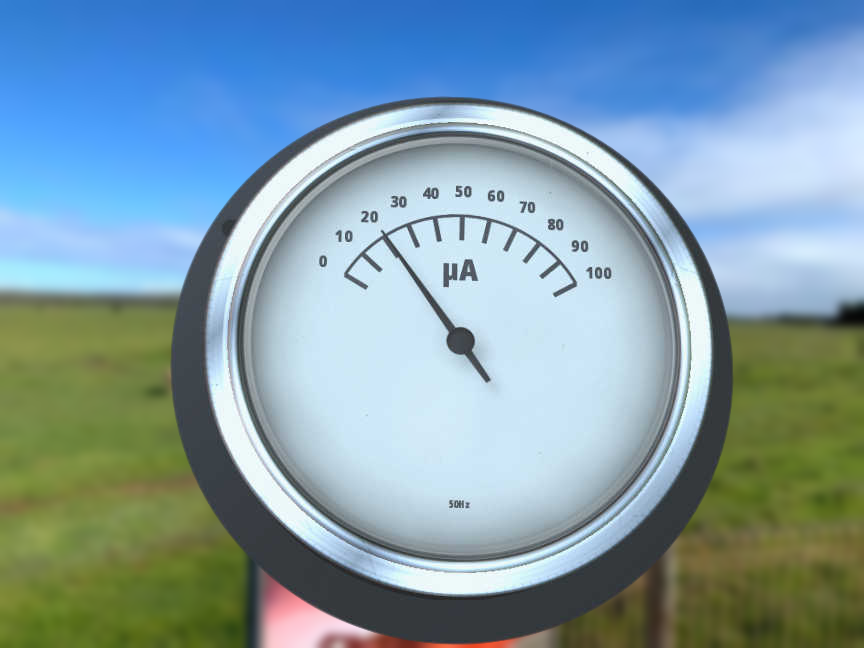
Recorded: 20
